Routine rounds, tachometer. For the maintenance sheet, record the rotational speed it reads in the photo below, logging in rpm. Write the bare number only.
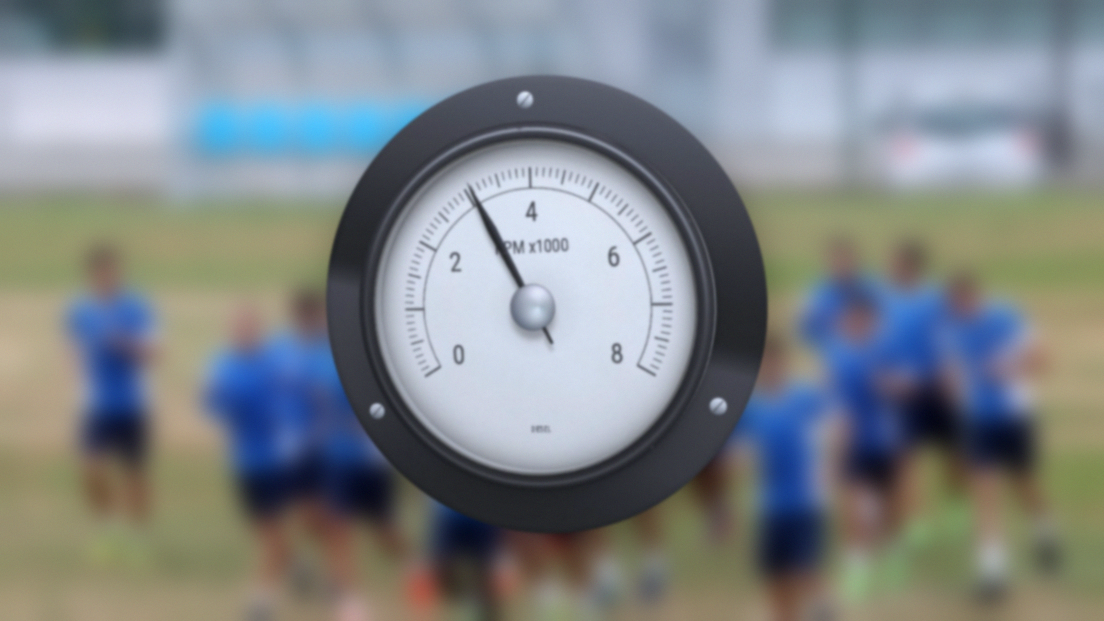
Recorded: 3100
